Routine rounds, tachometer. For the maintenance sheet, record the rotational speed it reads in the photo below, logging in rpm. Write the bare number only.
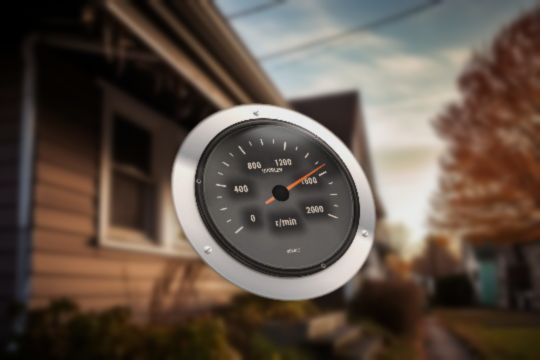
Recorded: 1550
